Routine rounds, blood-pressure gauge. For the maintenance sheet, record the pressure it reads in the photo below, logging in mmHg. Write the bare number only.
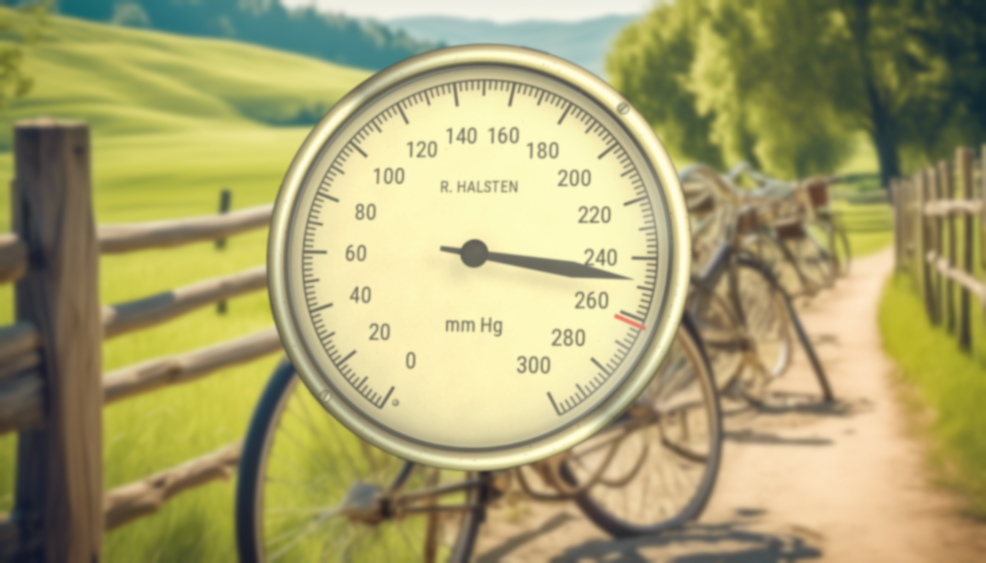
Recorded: 248
